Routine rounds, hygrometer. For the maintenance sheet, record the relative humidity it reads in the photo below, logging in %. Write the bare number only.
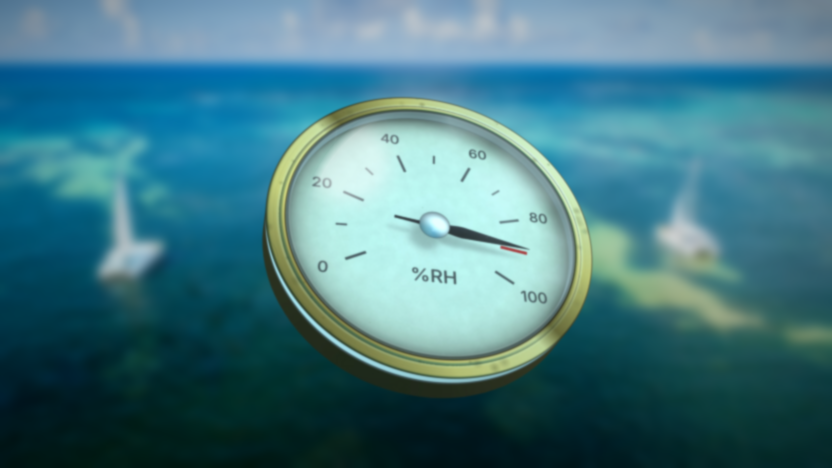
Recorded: 90
